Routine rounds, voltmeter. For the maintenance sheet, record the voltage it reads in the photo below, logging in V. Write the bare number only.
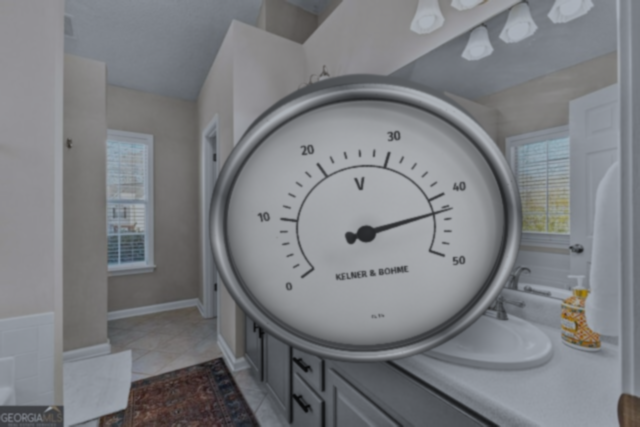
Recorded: 42
